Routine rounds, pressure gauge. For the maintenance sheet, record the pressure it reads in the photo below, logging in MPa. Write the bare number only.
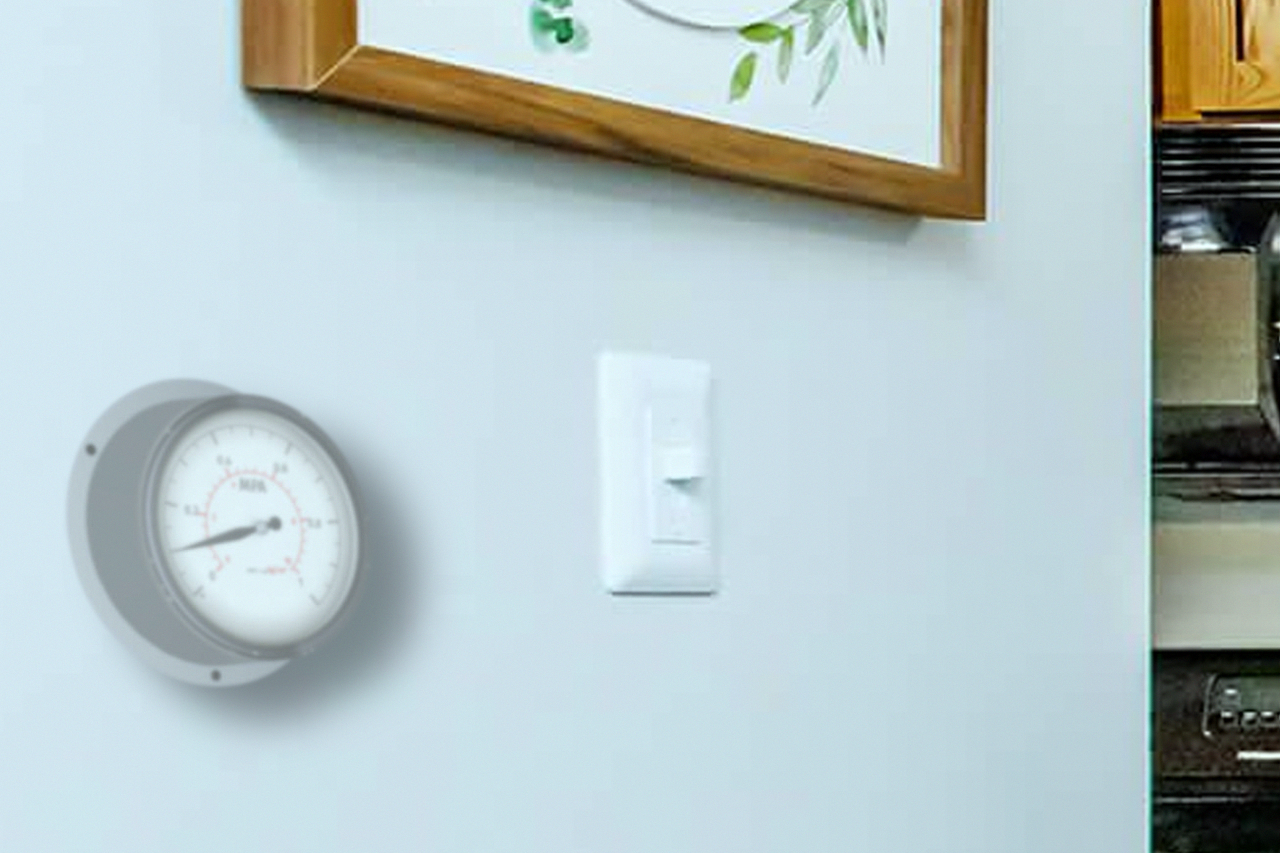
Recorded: 0.1
